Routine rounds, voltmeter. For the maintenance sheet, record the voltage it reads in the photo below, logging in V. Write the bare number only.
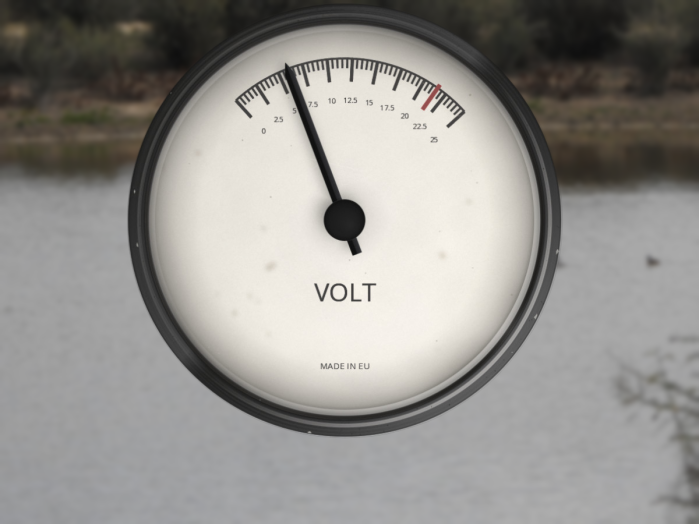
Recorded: 6
